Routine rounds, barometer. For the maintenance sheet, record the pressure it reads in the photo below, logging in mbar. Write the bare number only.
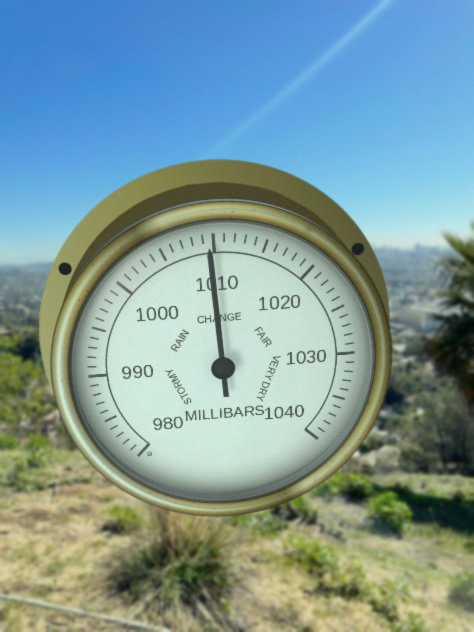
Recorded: 1009.5
